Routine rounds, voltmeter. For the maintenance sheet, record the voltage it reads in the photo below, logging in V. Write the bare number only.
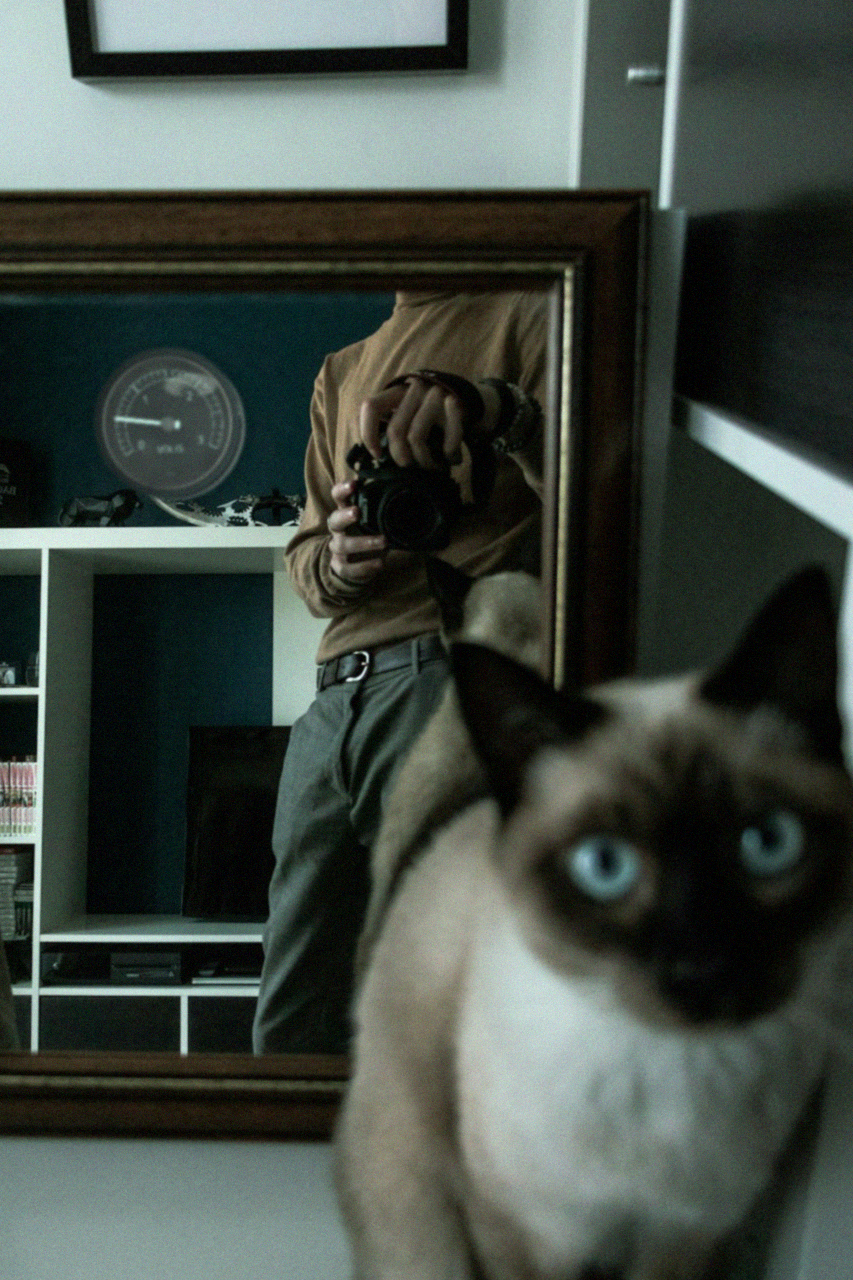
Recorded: 0.5
